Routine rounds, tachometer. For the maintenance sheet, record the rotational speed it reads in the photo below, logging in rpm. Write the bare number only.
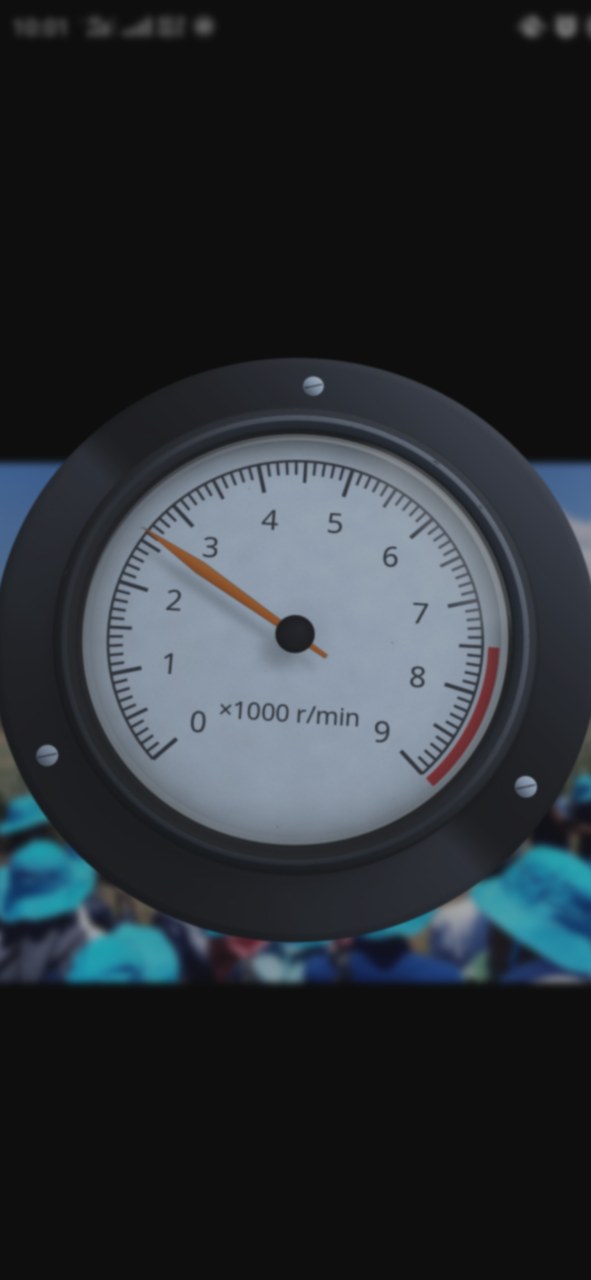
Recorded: 2600
